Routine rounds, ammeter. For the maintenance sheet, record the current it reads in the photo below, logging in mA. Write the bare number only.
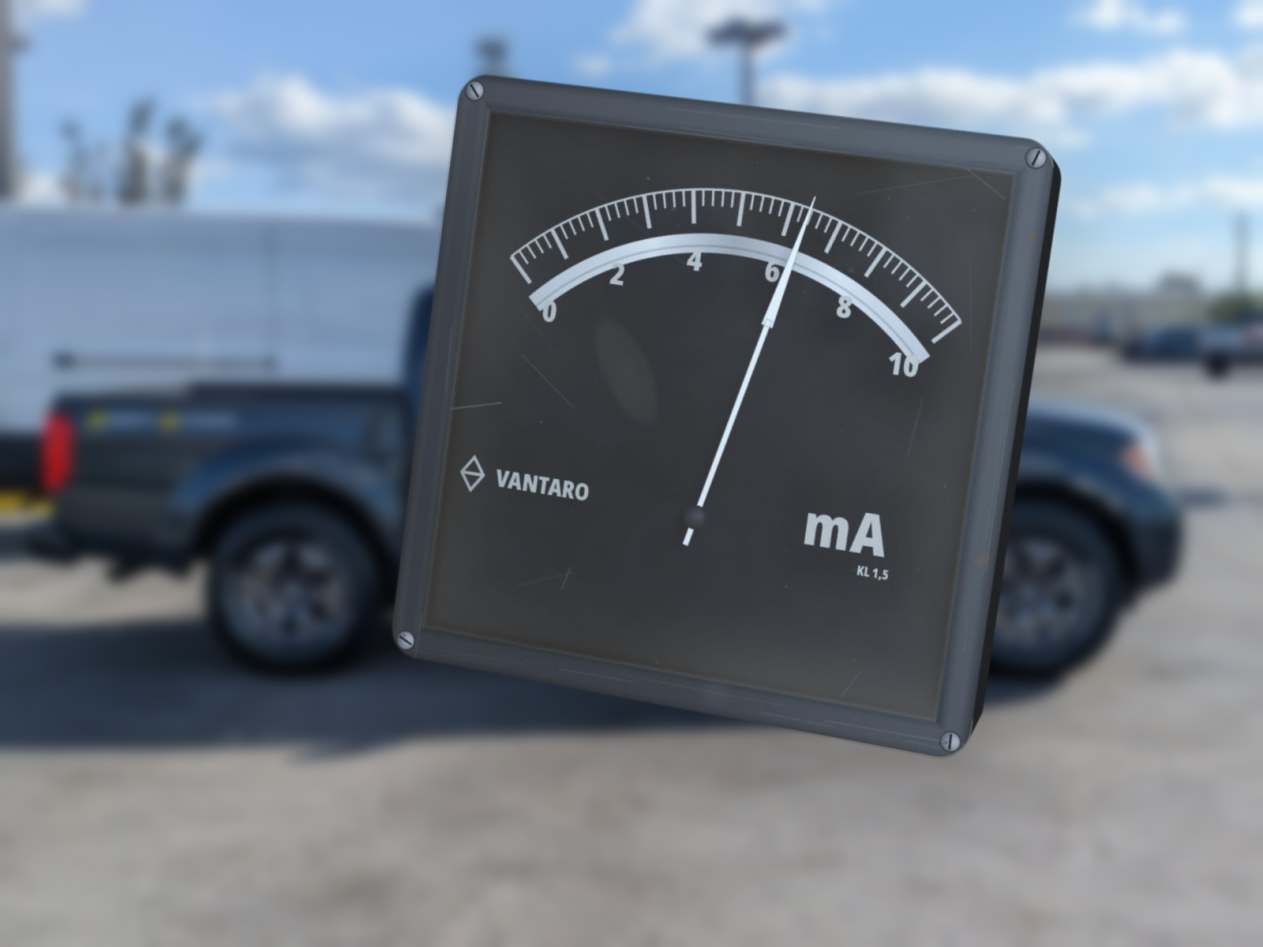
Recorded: 6.4
